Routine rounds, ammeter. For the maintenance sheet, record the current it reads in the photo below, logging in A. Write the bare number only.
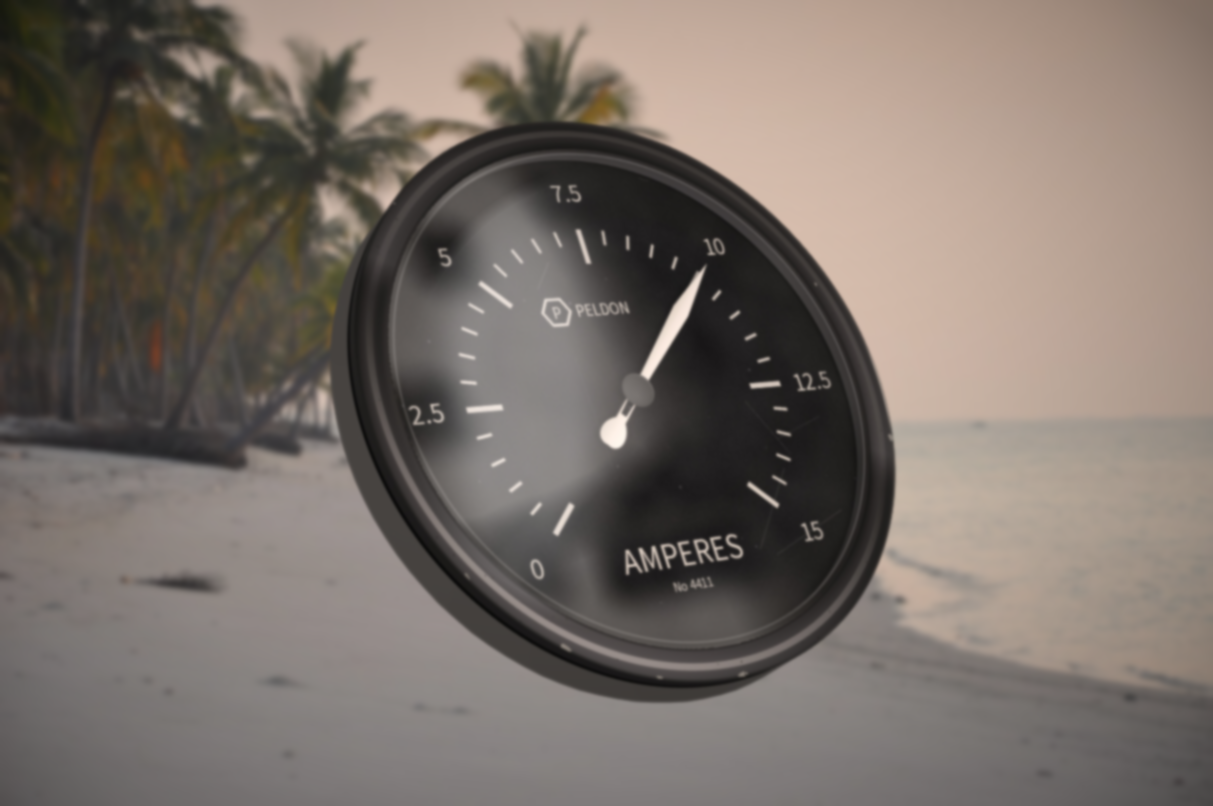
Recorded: 10
